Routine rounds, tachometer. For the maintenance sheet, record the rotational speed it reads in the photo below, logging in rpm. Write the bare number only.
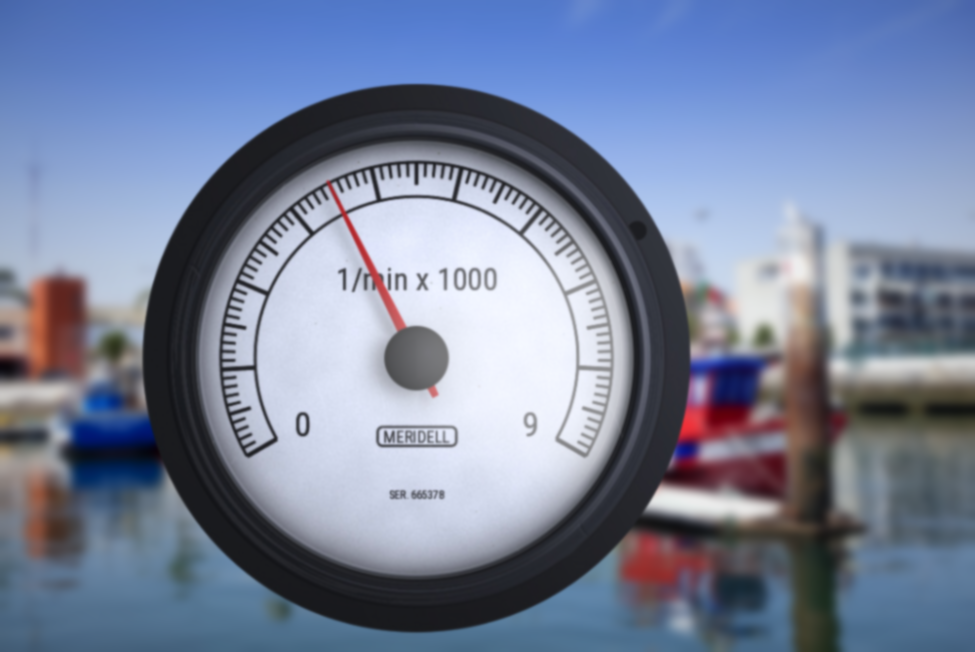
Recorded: 3500
